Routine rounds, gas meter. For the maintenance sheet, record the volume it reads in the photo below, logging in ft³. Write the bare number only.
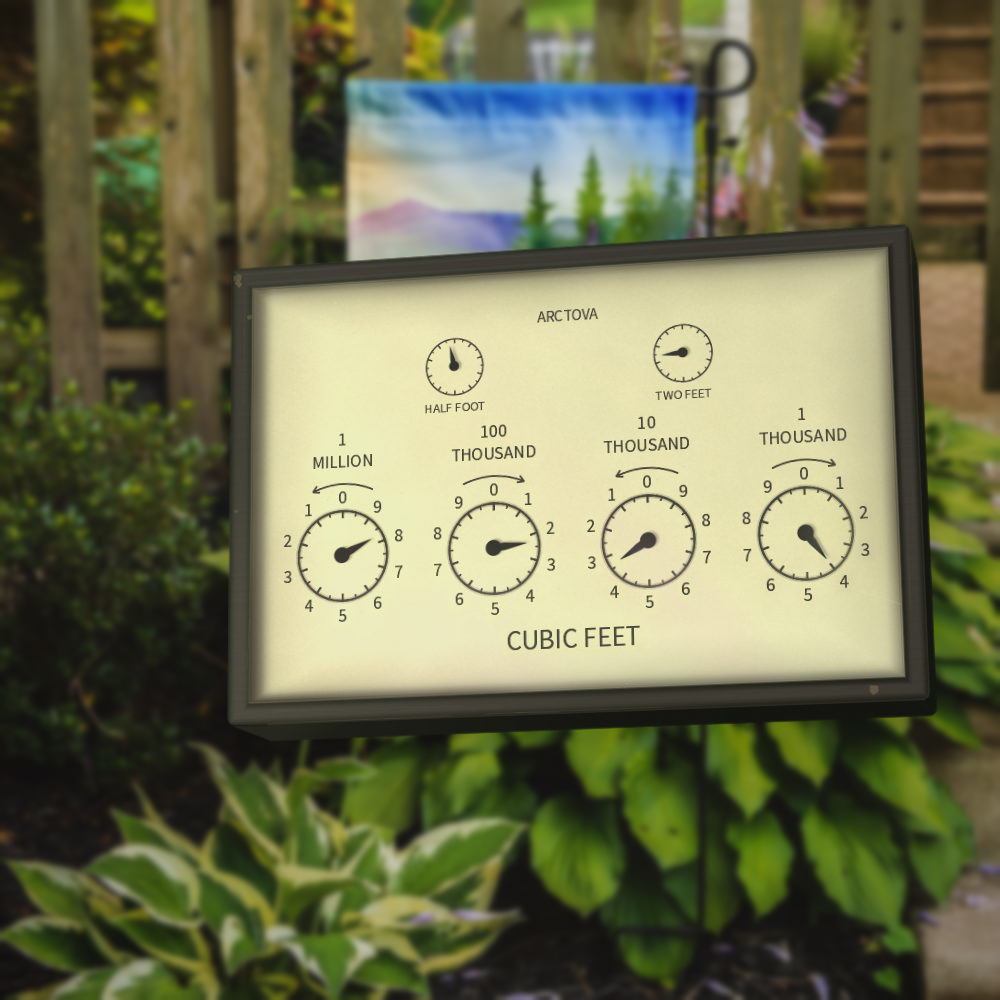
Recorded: 823400
